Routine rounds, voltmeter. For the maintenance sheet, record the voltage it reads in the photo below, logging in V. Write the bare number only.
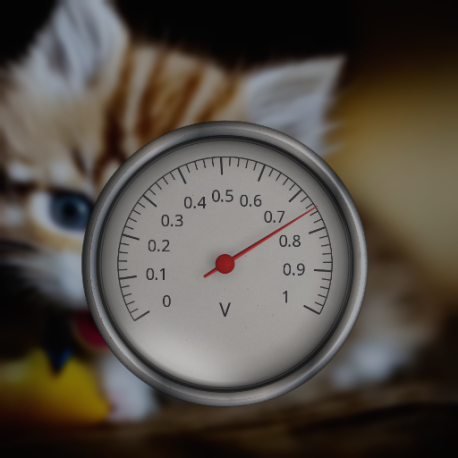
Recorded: 0.75
